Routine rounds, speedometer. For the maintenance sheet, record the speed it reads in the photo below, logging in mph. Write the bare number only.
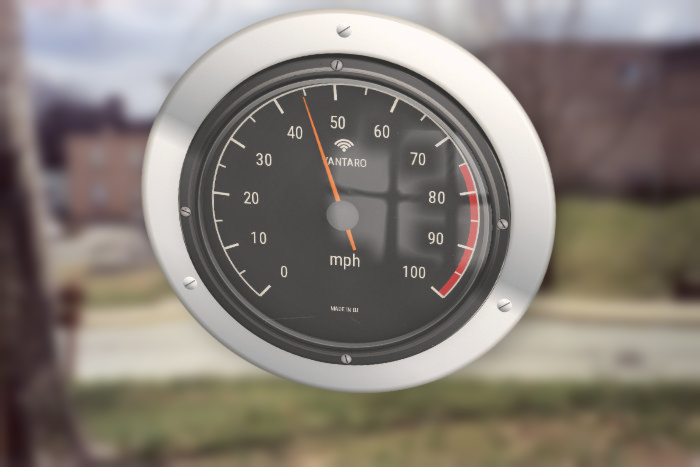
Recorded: 45
